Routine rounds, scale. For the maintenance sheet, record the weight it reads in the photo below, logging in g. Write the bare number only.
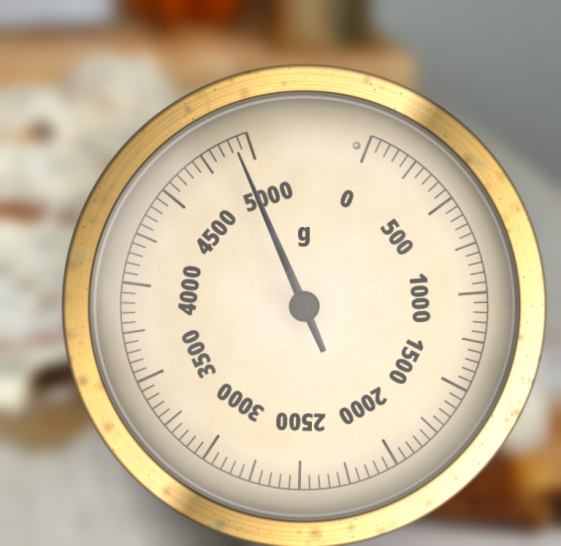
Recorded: 4925
